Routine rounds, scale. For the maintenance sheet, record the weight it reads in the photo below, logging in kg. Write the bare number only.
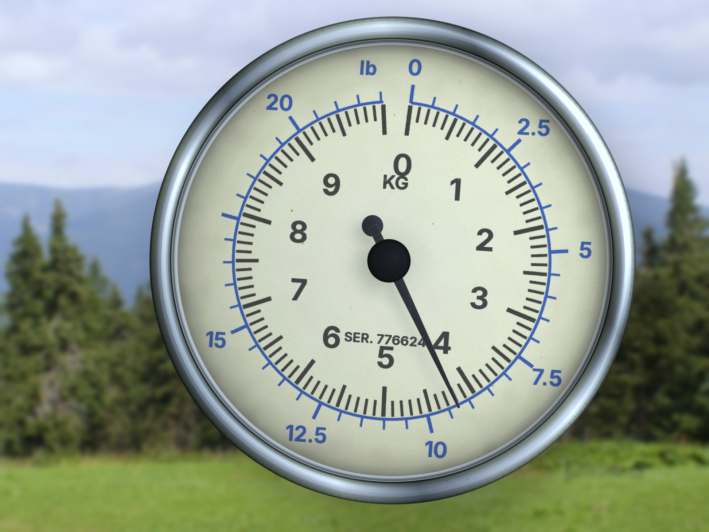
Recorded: 4.2
